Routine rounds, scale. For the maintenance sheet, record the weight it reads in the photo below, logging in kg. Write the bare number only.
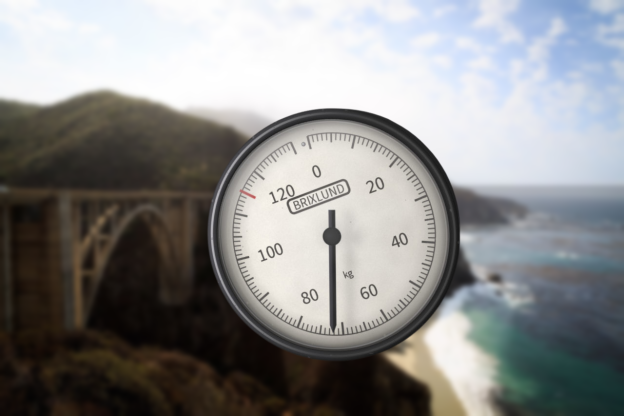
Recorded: 72
